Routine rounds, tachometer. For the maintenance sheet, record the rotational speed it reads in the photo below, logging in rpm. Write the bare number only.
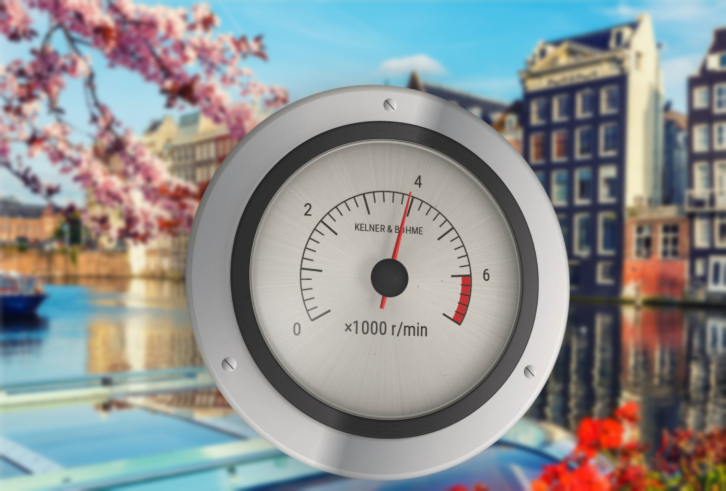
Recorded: 3900
